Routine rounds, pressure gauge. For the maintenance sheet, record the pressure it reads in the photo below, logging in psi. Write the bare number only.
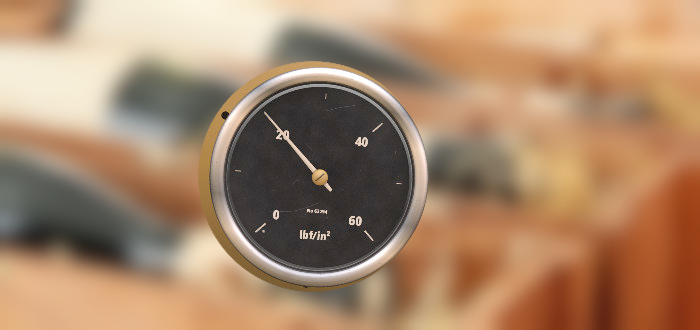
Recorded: 20
